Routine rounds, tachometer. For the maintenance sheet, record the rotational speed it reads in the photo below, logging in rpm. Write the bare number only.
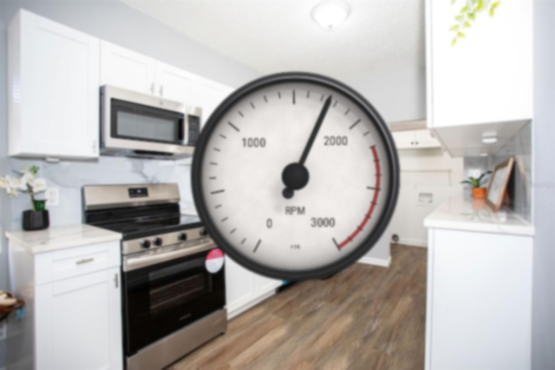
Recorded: 1750
